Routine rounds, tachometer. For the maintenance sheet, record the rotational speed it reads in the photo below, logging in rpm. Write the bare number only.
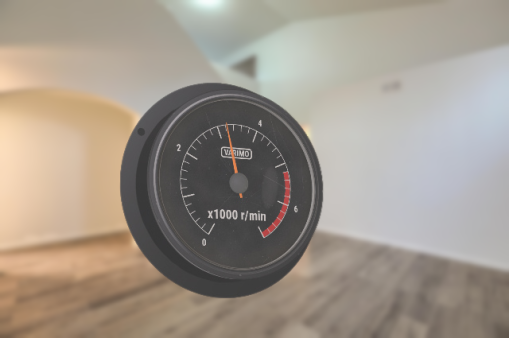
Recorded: 3200
